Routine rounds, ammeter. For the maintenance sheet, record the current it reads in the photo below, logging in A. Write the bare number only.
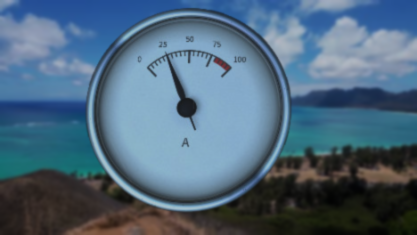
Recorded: 25
